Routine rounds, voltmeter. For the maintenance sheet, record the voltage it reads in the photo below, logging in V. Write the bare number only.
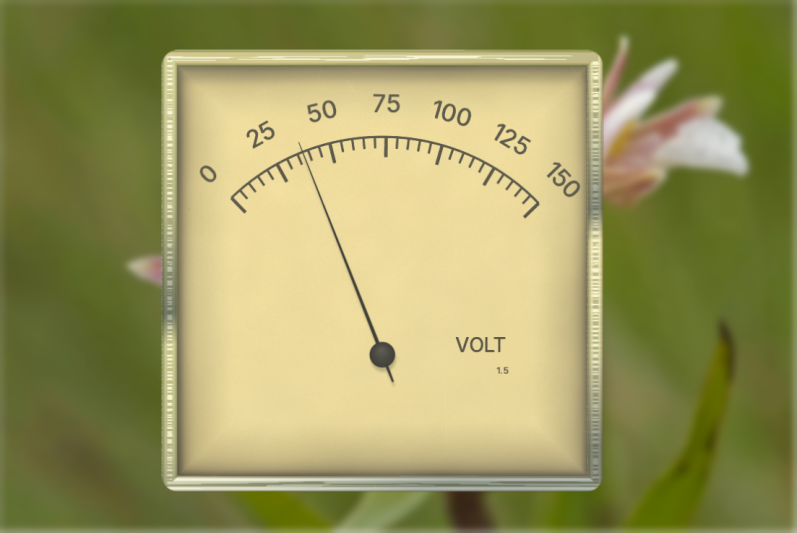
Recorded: 37.5
